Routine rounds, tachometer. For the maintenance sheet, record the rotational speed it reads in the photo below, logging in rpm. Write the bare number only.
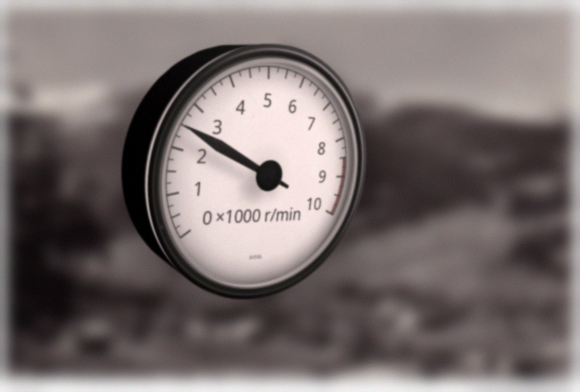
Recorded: 2500
